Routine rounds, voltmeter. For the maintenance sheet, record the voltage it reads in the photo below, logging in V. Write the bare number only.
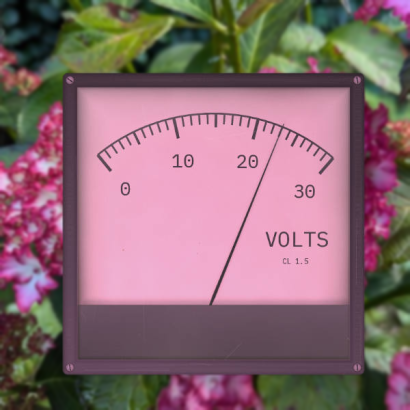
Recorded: 23
